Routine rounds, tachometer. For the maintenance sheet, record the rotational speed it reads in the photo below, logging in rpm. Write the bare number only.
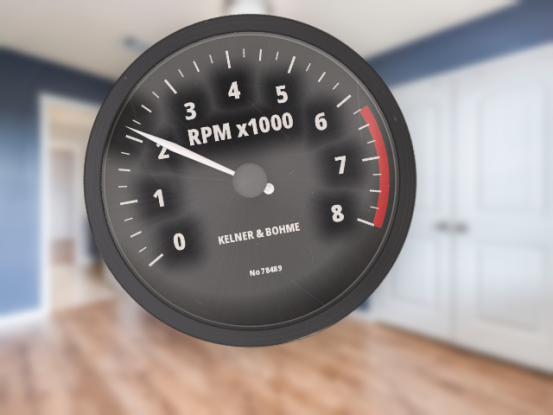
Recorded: 2125
